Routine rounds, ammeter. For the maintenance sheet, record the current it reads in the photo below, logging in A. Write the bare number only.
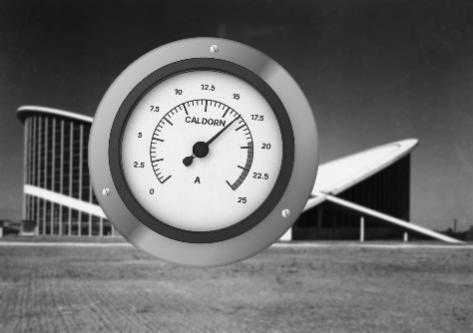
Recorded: 16.5
